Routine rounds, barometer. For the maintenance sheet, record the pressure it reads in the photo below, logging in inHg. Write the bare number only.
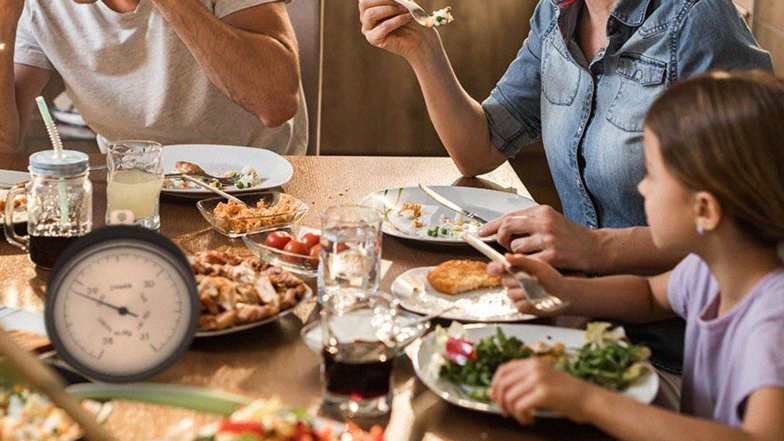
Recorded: 28.9
